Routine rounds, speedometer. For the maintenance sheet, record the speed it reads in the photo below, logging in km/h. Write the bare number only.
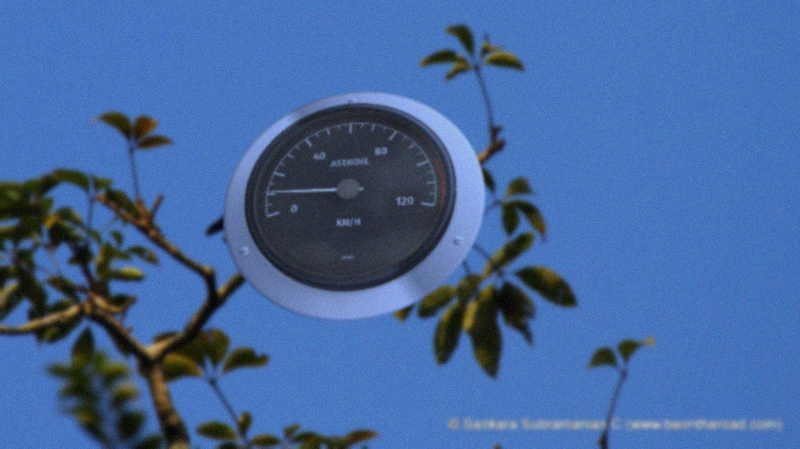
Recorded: 10
